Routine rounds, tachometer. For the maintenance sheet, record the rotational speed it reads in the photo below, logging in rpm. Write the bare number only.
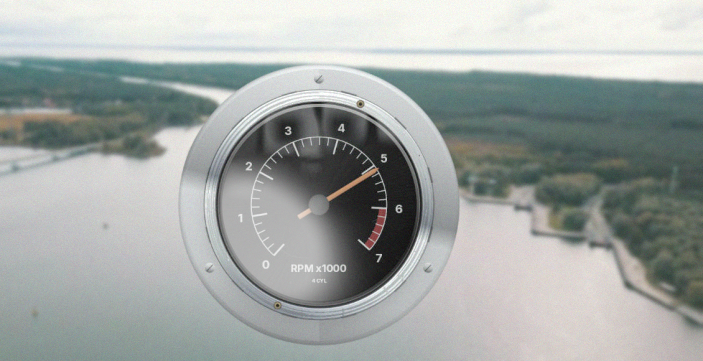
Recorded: 5100
